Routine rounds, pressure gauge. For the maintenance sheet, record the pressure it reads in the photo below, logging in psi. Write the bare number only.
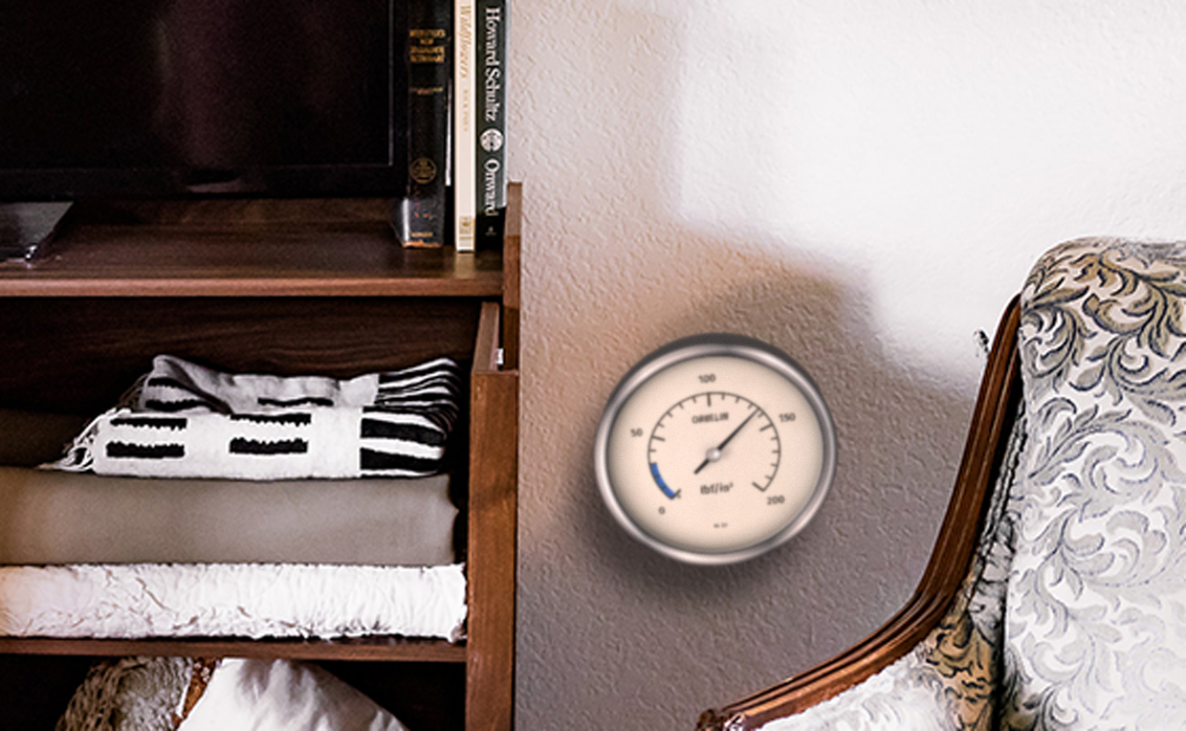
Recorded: 135
